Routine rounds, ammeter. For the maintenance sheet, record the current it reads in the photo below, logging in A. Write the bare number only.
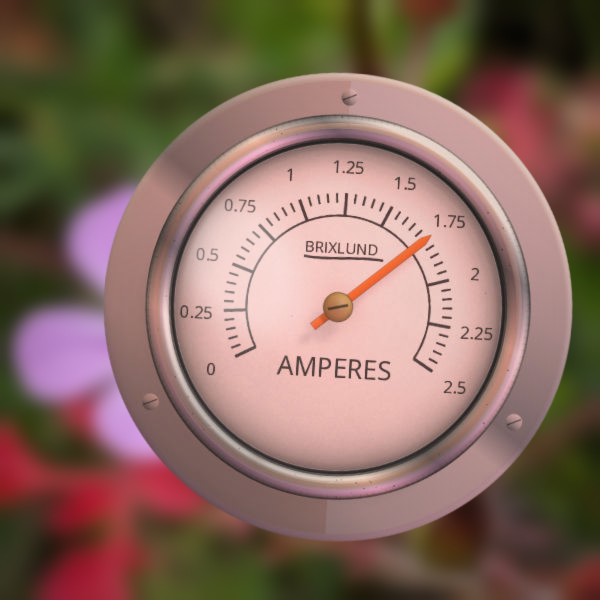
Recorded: 1.75
